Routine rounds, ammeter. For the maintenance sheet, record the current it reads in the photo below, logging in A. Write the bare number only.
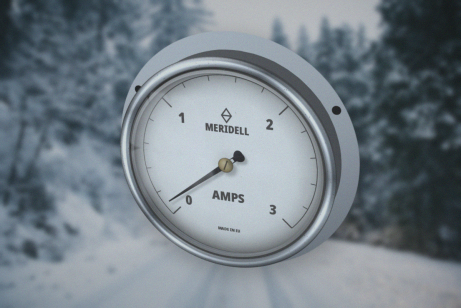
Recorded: 0.1
